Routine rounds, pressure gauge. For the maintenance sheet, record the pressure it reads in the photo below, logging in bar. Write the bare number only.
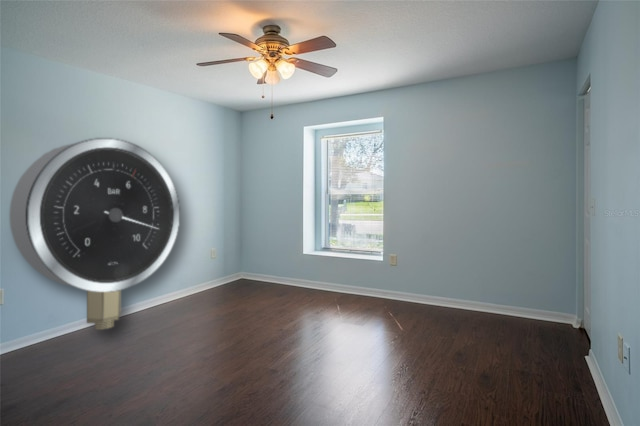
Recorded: 9
